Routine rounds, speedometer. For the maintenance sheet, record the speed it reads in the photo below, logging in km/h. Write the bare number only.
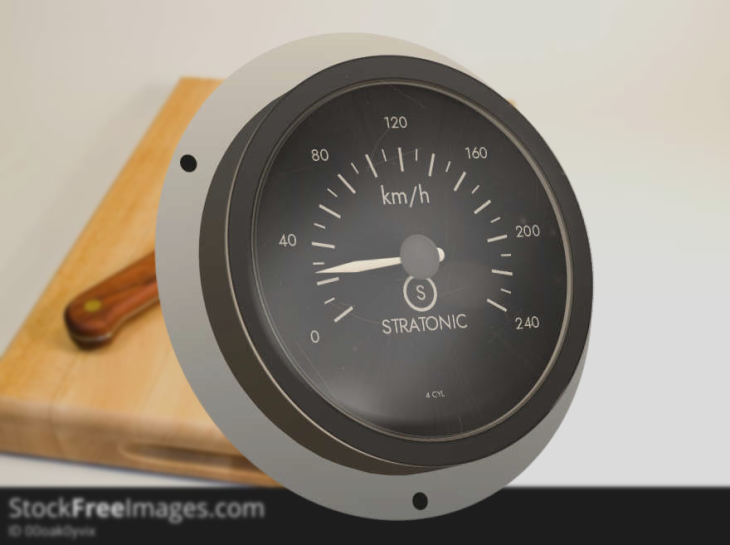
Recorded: 25
